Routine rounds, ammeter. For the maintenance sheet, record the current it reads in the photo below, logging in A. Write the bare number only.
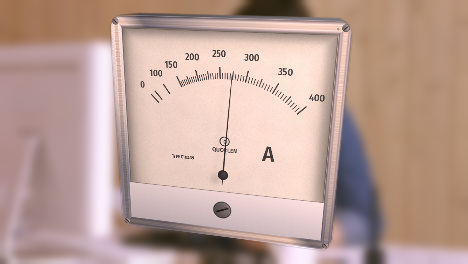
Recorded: 275
